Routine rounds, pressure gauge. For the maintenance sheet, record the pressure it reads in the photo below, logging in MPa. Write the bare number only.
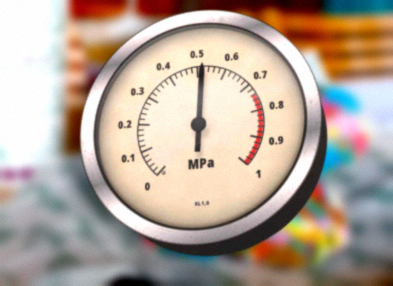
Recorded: 0.52
